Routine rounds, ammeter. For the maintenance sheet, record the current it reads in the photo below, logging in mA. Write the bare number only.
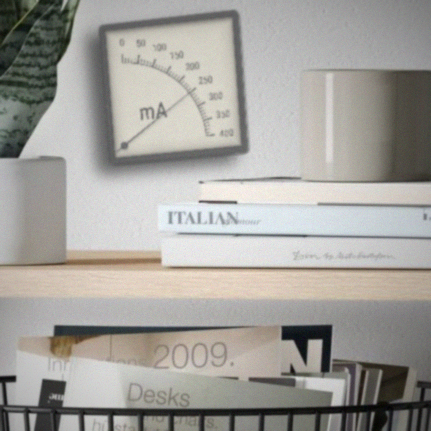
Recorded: 250
